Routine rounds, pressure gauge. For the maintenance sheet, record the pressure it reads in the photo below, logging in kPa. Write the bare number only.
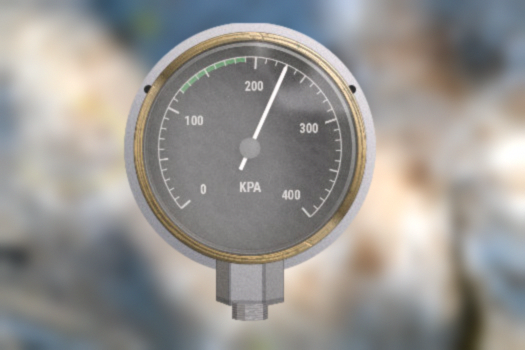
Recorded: 230
